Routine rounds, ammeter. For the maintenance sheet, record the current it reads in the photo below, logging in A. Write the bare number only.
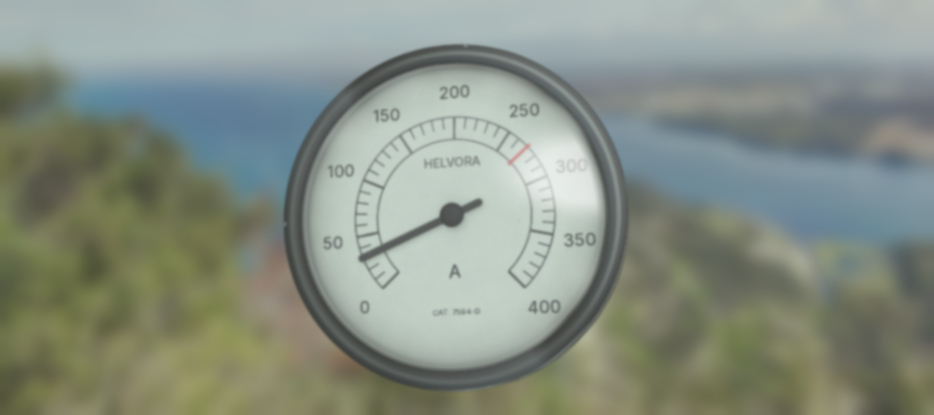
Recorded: 30
